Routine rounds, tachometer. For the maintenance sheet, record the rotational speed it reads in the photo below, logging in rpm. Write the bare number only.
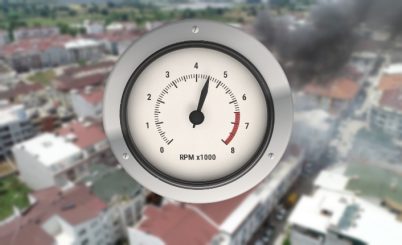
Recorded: 4500
